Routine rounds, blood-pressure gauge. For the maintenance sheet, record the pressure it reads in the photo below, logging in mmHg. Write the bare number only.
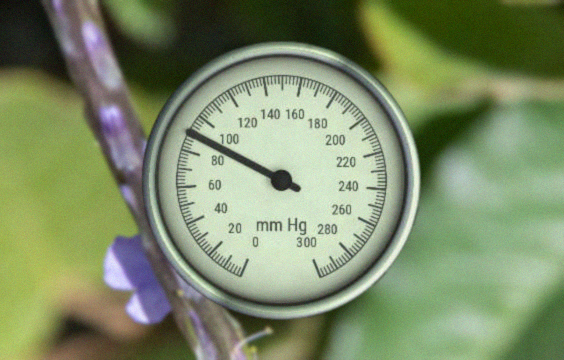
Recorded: 90
